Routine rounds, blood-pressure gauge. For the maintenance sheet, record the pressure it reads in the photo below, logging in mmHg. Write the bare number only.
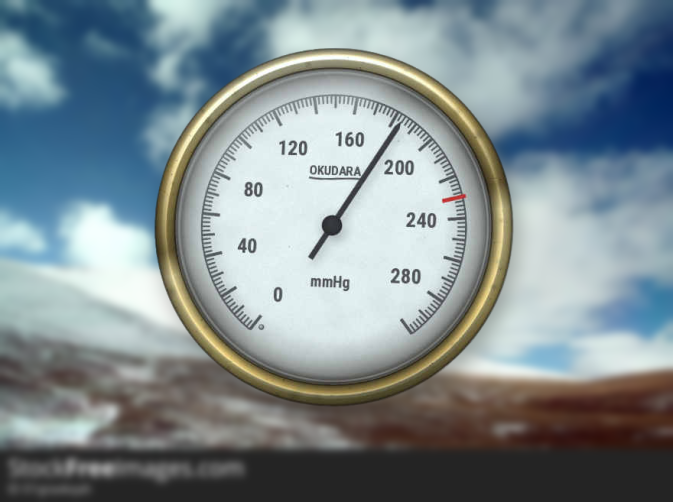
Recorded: 184
